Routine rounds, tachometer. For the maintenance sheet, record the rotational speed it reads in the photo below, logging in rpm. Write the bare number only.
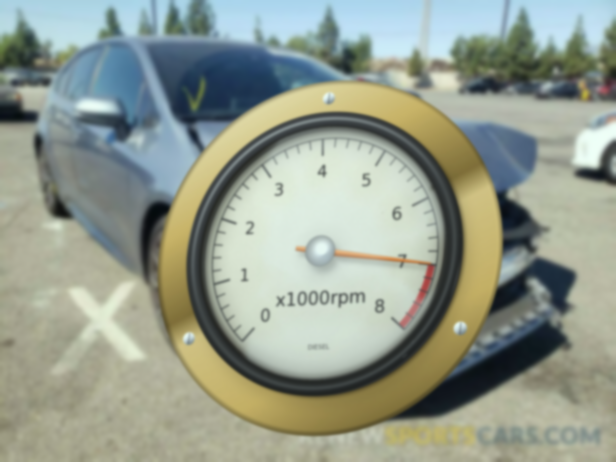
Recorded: 7000
